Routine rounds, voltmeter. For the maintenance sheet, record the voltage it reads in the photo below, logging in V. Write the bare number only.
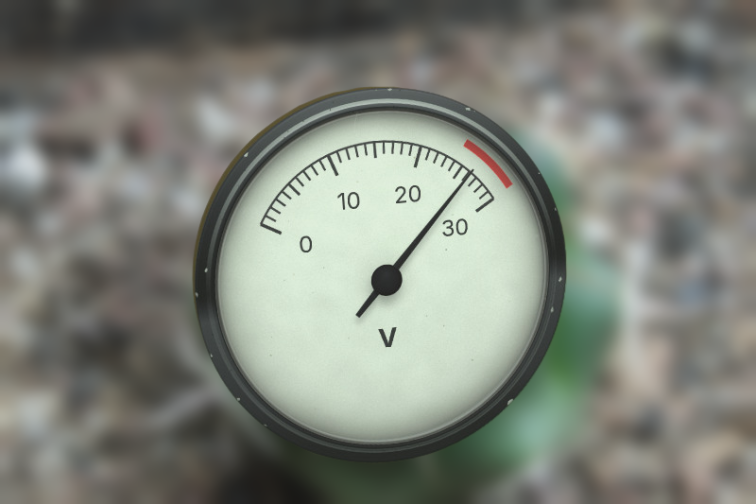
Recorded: 26
